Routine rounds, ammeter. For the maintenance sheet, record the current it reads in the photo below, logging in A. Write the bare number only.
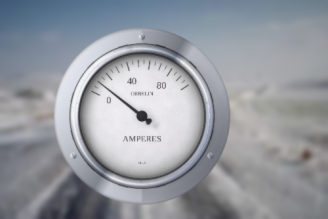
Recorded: 10
